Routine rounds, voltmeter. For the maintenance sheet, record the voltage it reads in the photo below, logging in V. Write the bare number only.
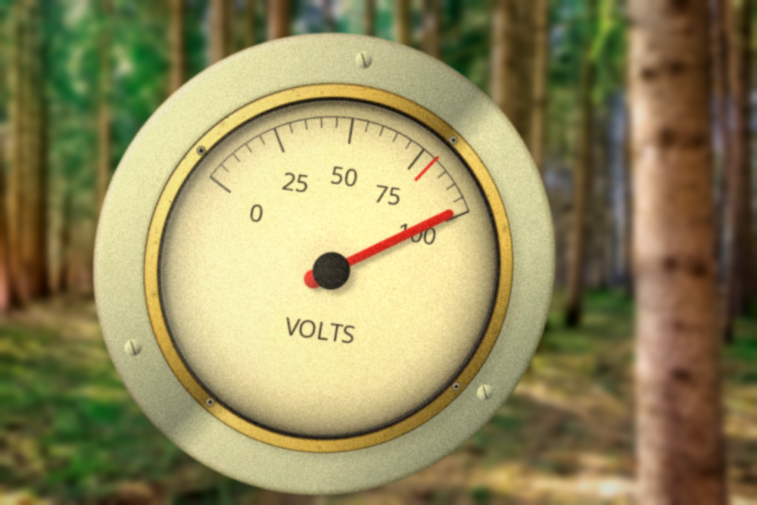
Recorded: 97.5
